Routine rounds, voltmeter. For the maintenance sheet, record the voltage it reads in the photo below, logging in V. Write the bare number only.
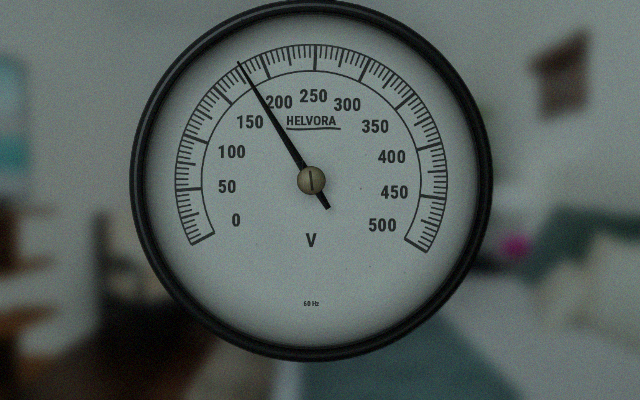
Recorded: 180
